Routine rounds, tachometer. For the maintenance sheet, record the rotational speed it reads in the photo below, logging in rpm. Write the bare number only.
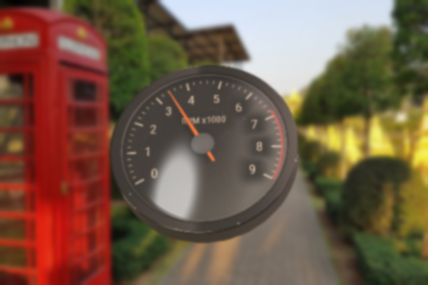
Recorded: 3400
